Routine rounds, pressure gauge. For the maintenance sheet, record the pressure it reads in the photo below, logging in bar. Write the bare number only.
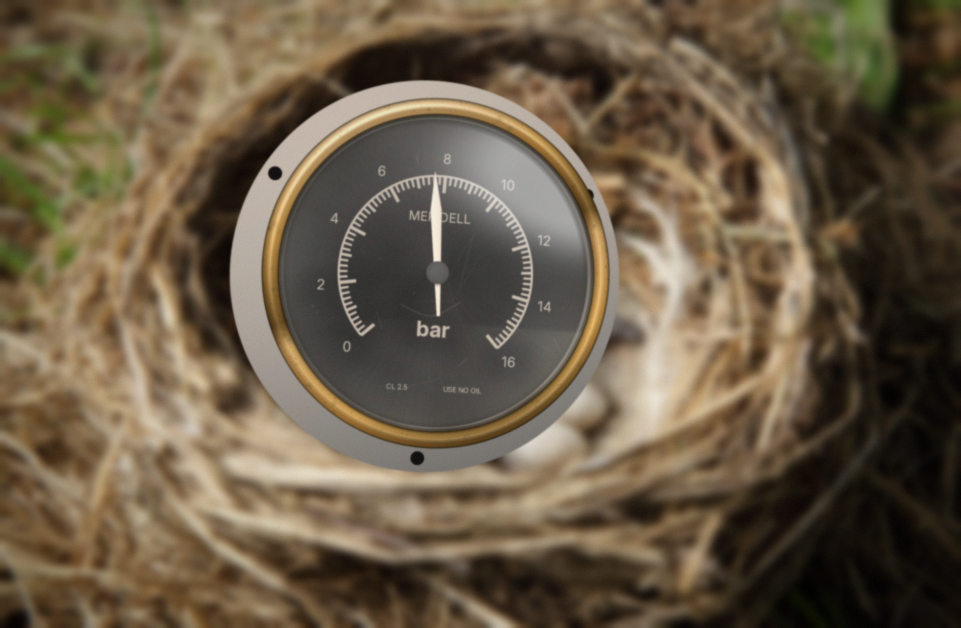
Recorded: 7.6
